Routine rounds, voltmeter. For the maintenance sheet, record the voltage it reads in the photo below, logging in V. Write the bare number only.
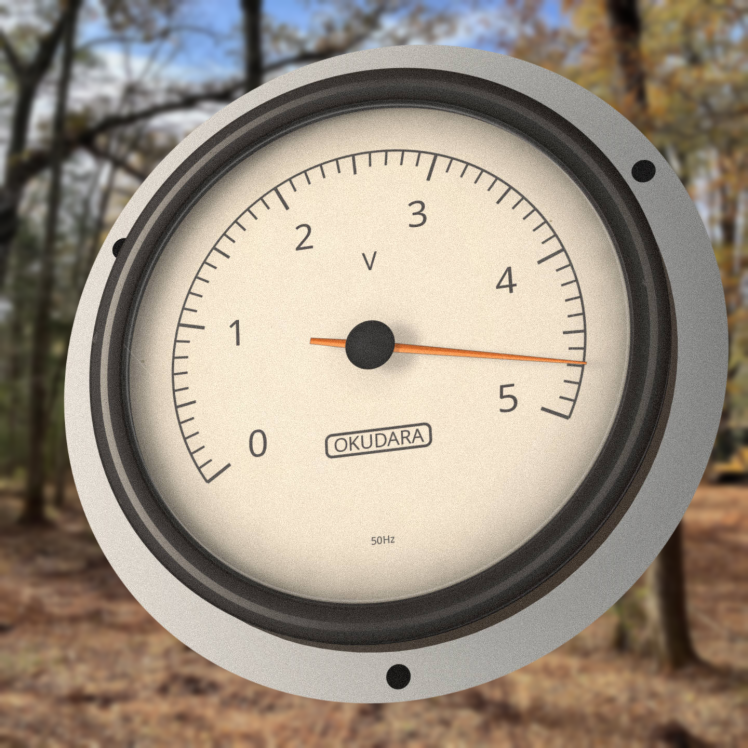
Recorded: 4.7
